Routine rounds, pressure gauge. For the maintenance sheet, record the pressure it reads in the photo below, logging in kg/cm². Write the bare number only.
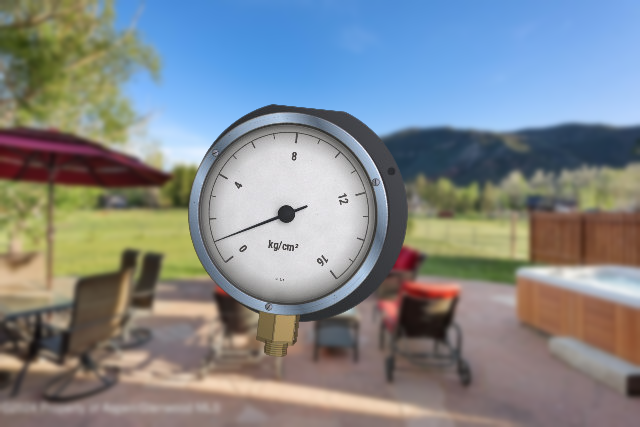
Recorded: 1
